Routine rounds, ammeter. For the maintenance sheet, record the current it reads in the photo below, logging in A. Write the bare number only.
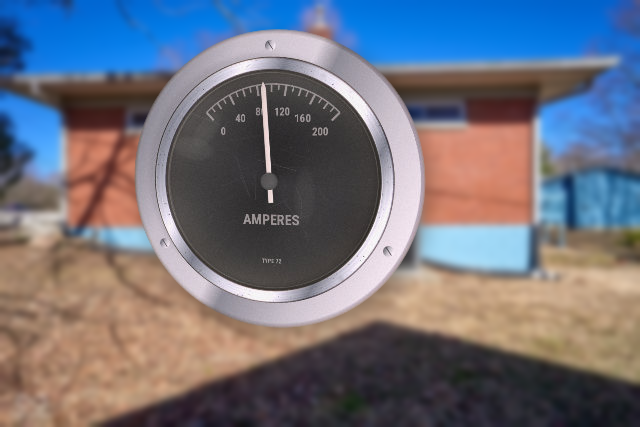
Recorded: 90
